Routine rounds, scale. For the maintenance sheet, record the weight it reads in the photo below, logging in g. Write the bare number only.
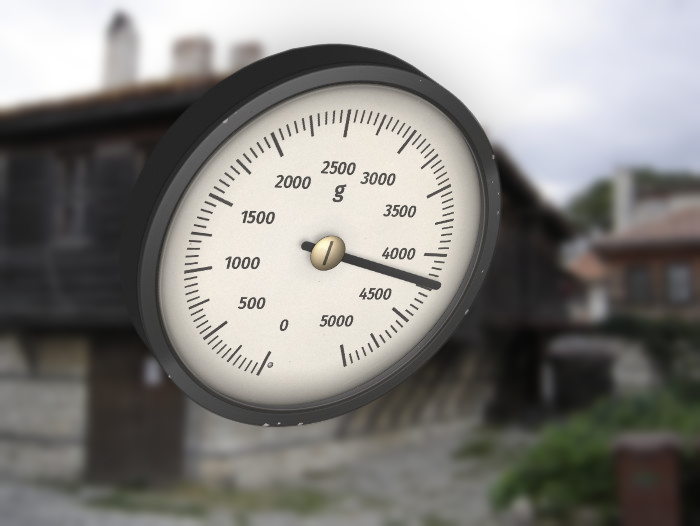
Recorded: 4200
